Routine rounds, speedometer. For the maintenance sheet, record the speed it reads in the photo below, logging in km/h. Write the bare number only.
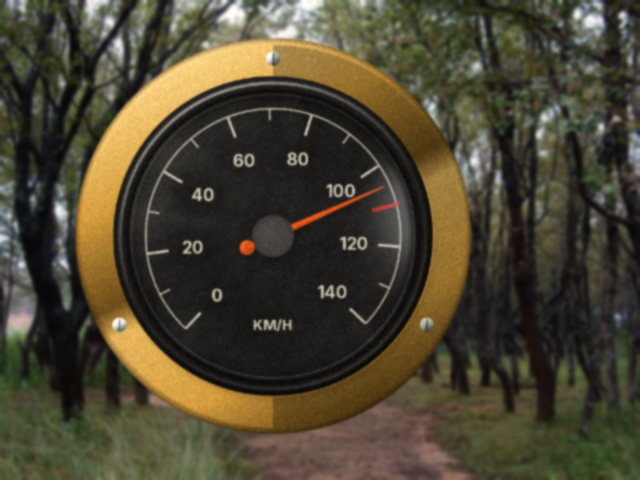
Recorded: 105
